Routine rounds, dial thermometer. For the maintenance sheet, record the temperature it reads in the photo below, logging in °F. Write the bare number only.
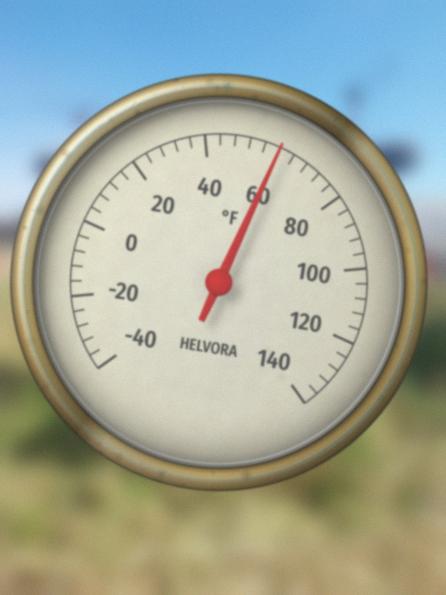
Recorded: 60
